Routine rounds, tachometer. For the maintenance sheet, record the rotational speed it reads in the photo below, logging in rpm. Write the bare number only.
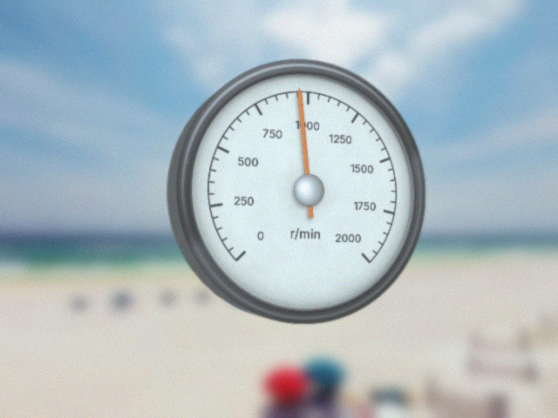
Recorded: 950
